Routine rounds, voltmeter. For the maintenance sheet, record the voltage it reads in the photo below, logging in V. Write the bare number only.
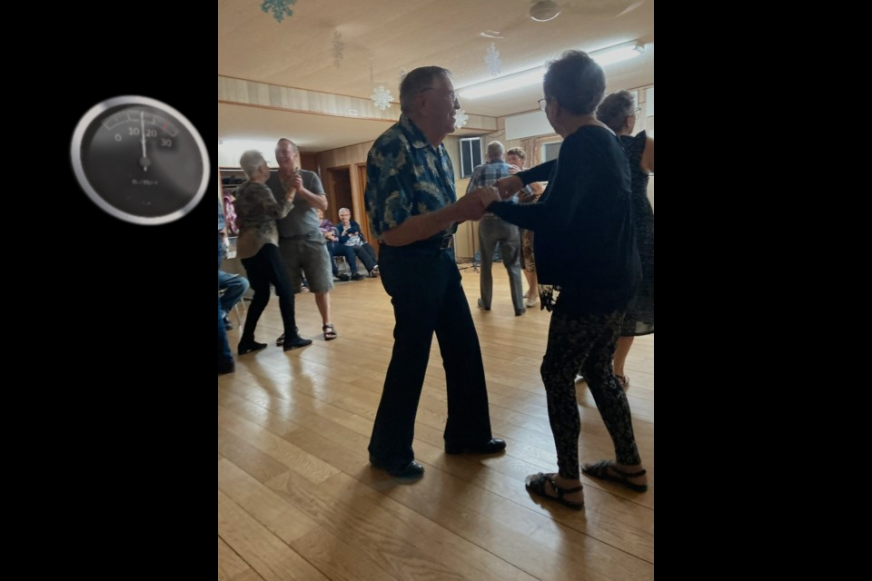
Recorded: 15
